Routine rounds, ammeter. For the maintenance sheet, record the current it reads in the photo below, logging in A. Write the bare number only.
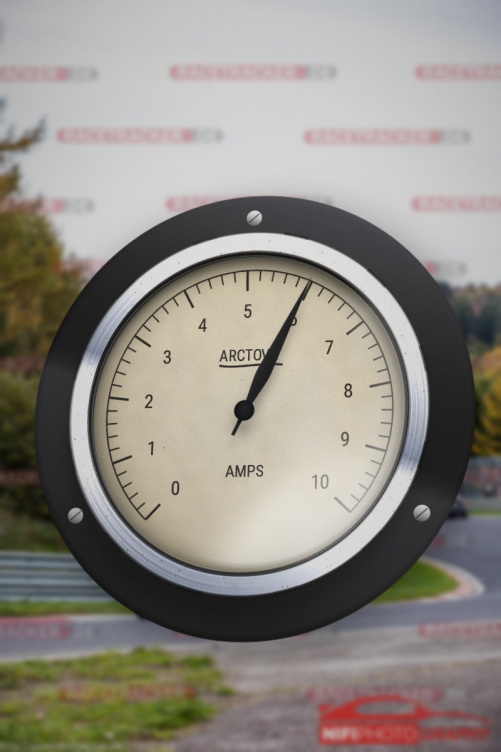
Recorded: 6
